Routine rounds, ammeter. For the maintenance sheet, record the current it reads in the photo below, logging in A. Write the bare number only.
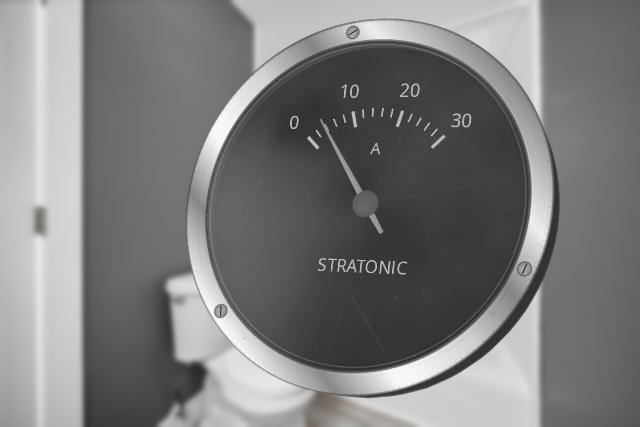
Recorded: 4
